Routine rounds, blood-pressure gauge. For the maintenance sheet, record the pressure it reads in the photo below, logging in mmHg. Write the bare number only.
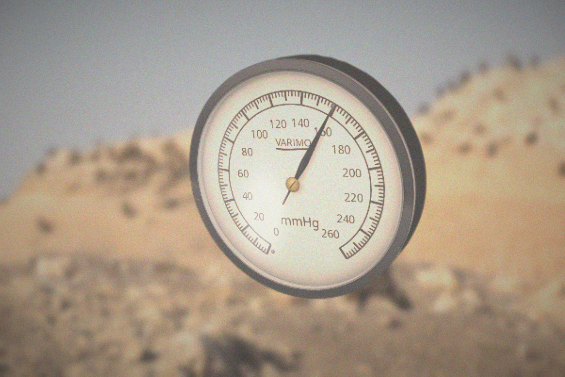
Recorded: 160
